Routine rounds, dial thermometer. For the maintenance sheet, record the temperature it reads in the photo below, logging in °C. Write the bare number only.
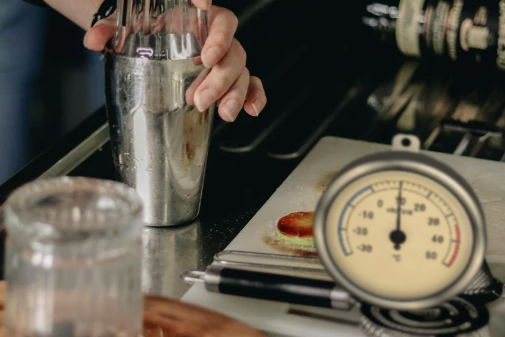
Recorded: 10
